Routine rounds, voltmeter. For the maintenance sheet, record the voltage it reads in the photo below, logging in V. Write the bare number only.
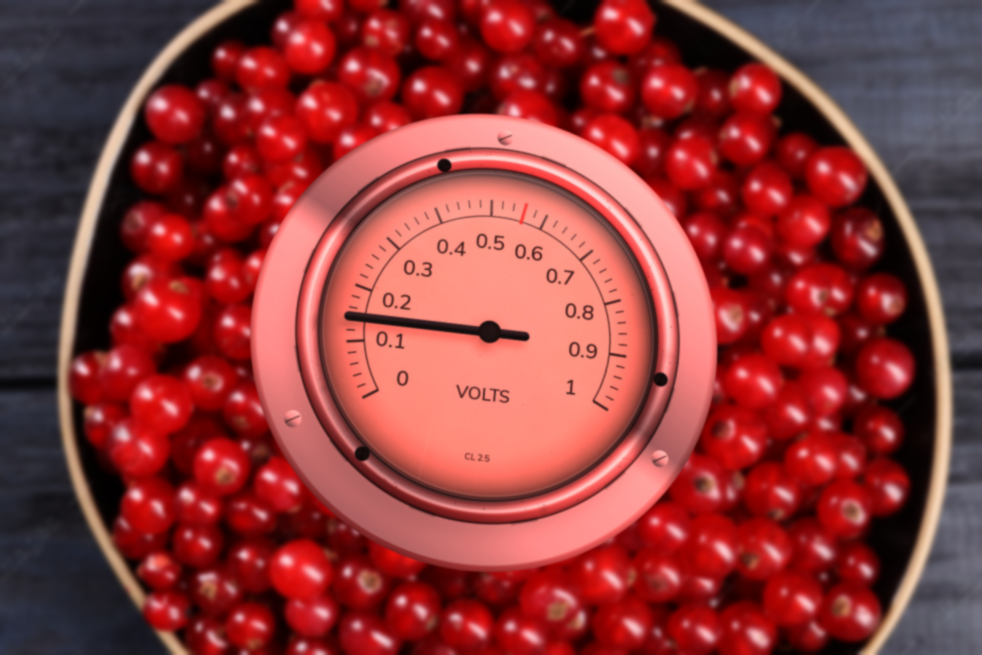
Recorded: 0.14
